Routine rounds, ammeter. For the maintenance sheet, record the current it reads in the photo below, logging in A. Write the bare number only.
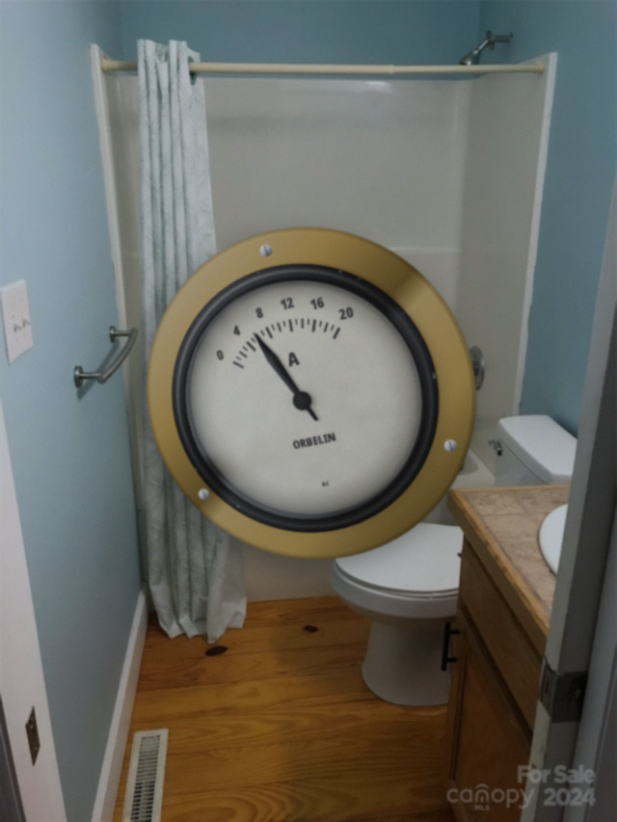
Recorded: 6
